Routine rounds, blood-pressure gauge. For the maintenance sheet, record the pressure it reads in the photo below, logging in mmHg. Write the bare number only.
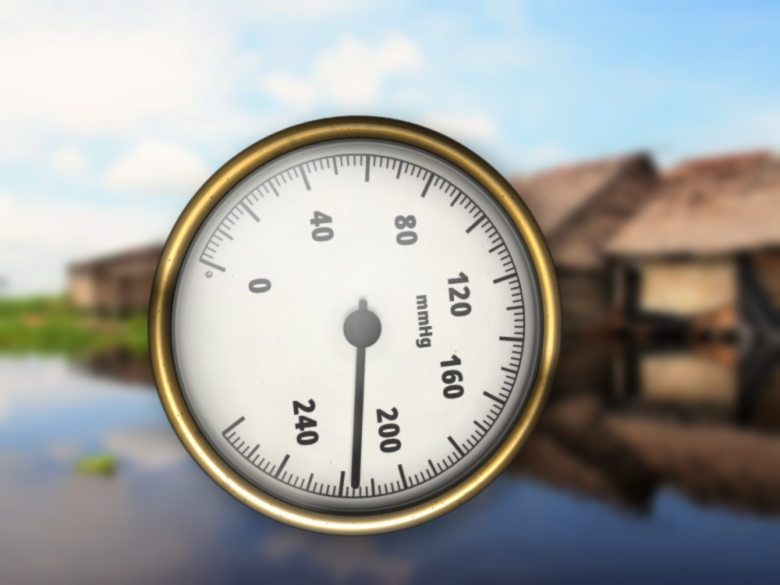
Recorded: 216
